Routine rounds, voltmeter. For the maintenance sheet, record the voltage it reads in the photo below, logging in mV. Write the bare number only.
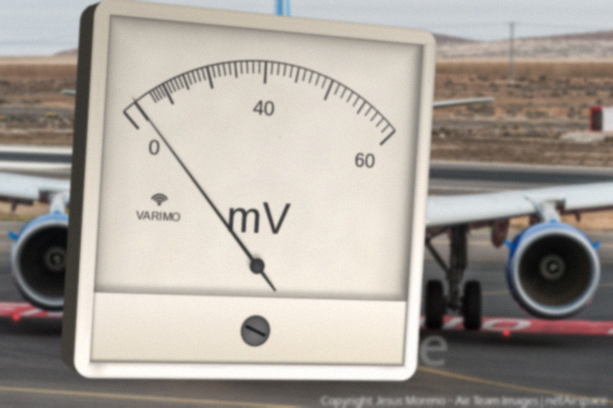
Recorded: 10
